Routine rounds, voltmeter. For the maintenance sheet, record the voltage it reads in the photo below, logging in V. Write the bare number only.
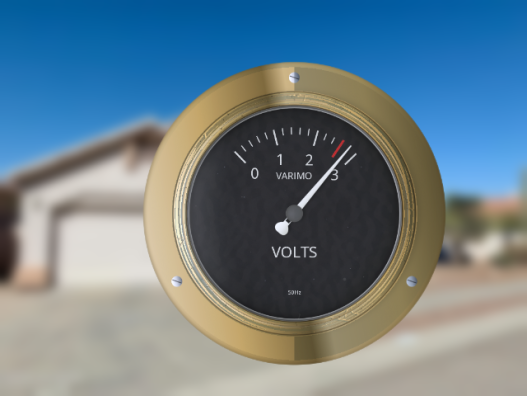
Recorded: 2.8
